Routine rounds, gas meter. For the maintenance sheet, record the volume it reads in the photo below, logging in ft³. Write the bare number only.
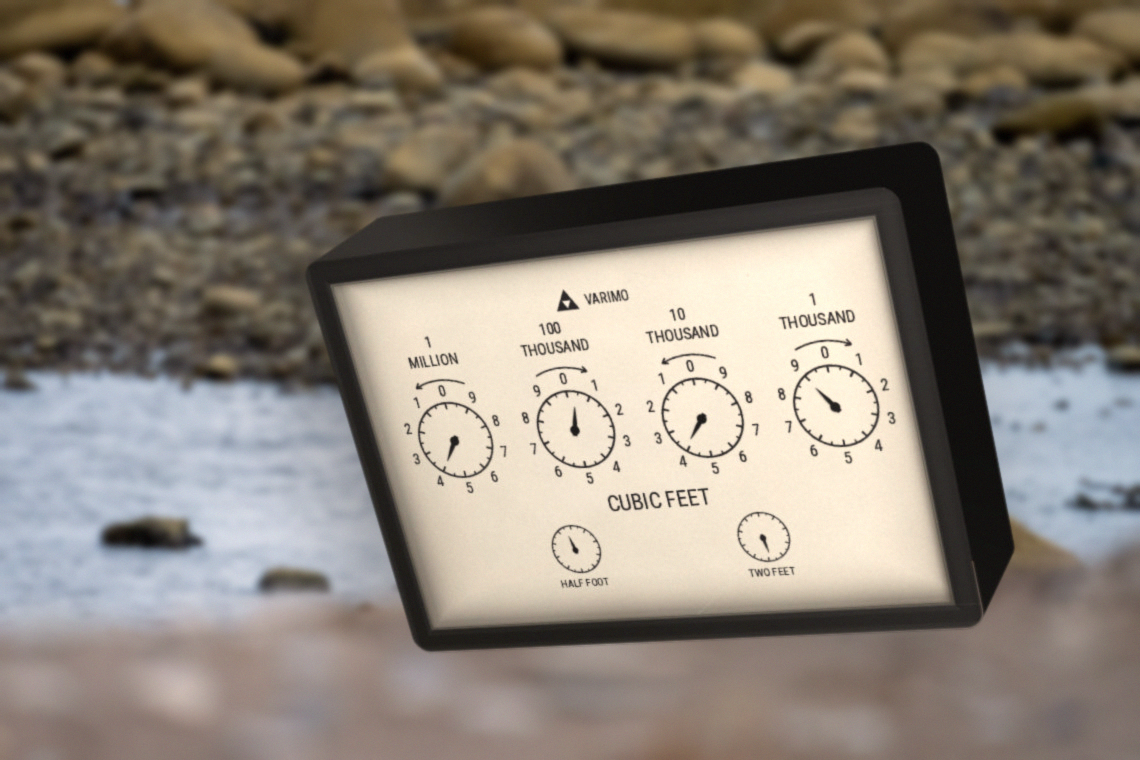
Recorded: 403900
